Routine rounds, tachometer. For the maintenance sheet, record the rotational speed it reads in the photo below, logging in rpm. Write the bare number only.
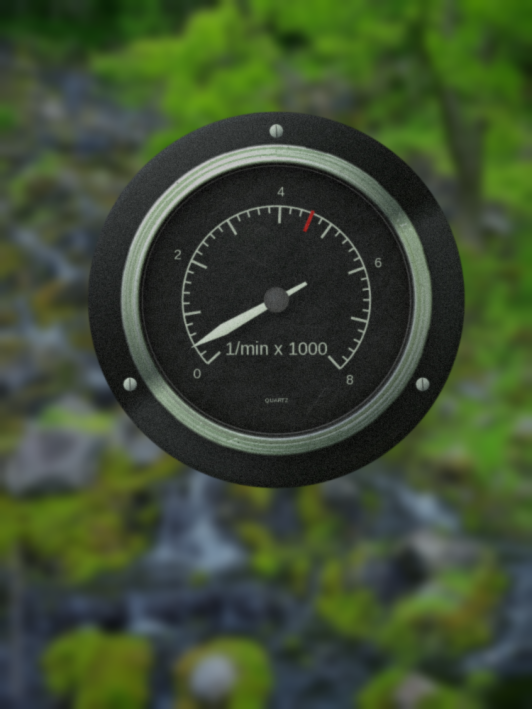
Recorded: 400
